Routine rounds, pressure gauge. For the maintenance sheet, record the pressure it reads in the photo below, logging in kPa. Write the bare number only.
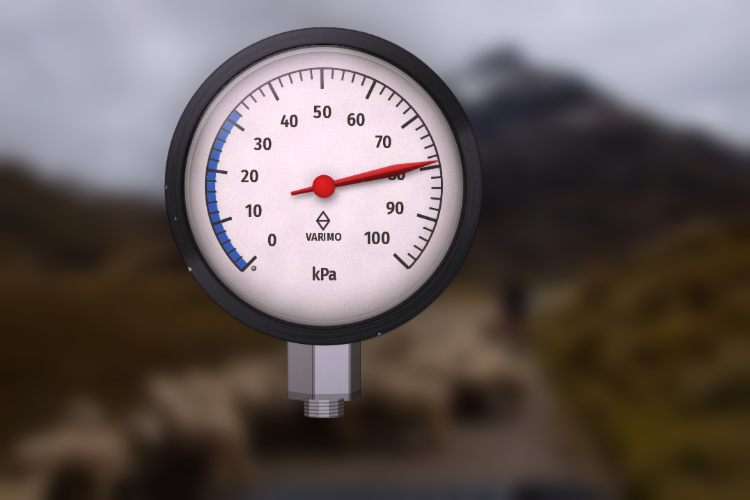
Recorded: 79
